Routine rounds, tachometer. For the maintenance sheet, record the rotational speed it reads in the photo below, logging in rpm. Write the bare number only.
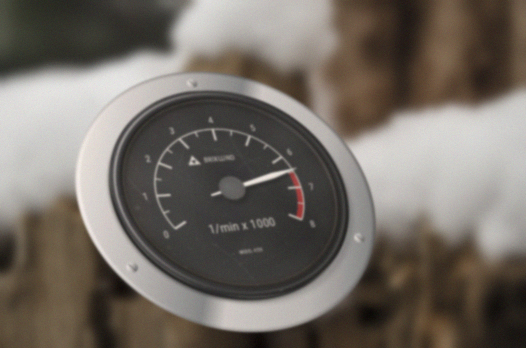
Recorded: 6500
